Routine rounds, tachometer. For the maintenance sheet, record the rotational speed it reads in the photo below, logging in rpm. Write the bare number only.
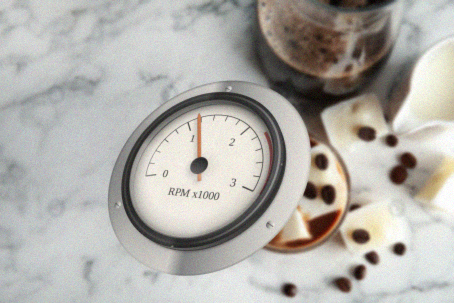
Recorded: 1200
